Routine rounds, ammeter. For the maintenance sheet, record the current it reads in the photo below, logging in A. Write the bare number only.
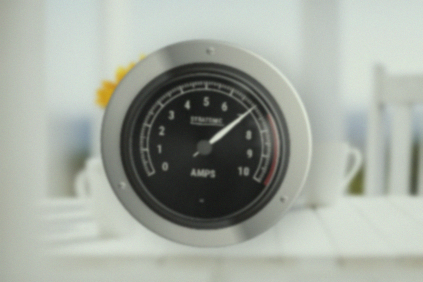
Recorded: 7
